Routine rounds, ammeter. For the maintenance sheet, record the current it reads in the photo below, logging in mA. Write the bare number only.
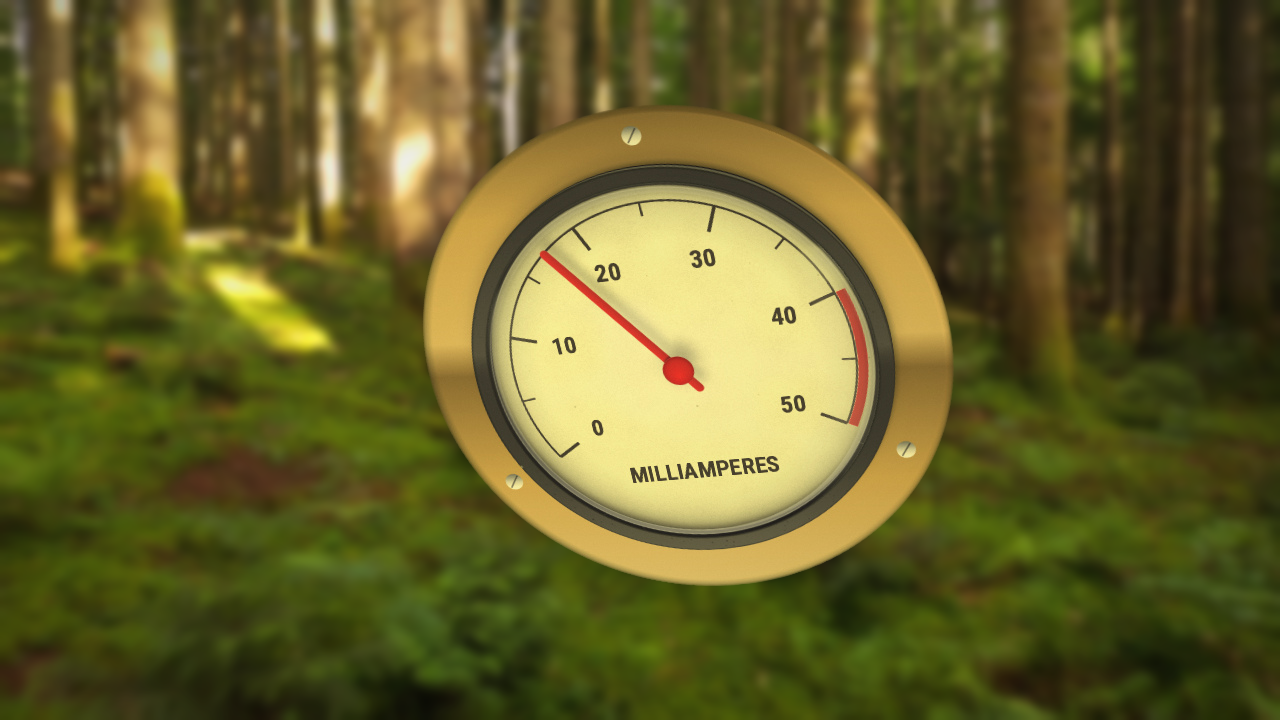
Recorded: 17.5
